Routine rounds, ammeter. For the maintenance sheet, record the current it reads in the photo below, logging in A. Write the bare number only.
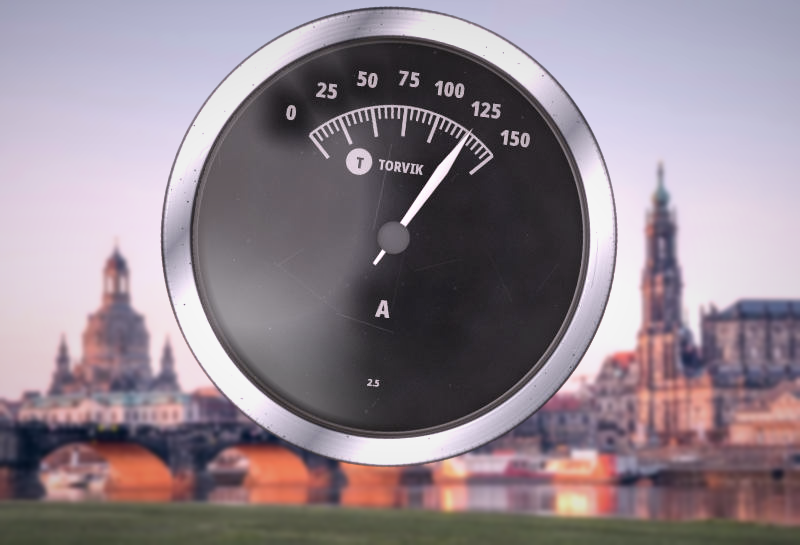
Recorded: 125
